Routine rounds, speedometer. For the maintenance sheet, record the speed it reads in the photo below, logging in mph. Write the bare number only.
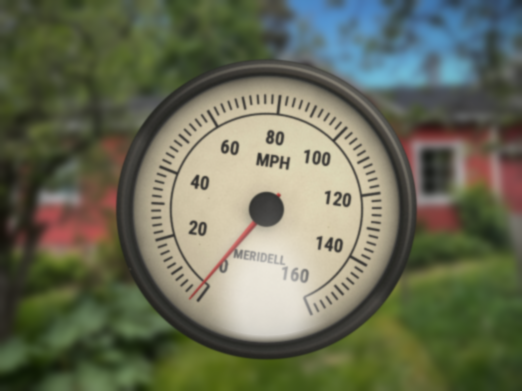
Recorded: 2
